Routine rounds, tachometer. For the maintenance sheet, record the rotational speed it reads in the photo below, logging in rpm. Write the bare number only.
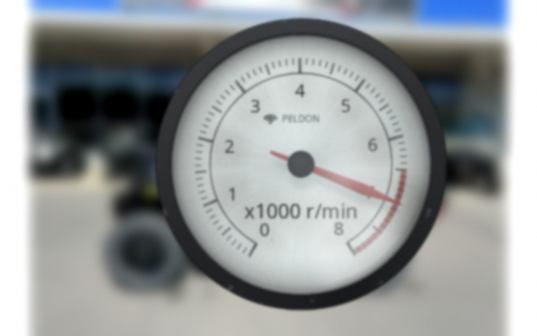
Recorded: 7000
